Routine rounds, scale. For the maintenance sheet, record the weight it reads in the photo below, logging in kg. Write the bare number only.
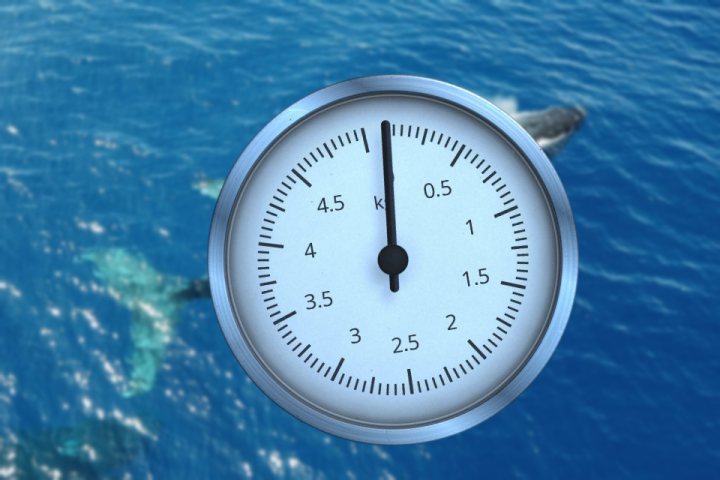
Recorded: 0
